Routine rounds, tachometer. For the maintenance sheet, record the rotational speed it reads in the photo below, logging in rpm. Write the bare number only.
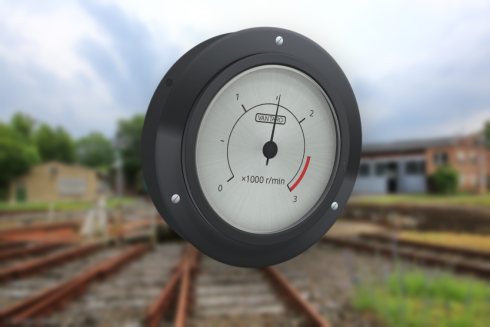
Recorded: 1500
